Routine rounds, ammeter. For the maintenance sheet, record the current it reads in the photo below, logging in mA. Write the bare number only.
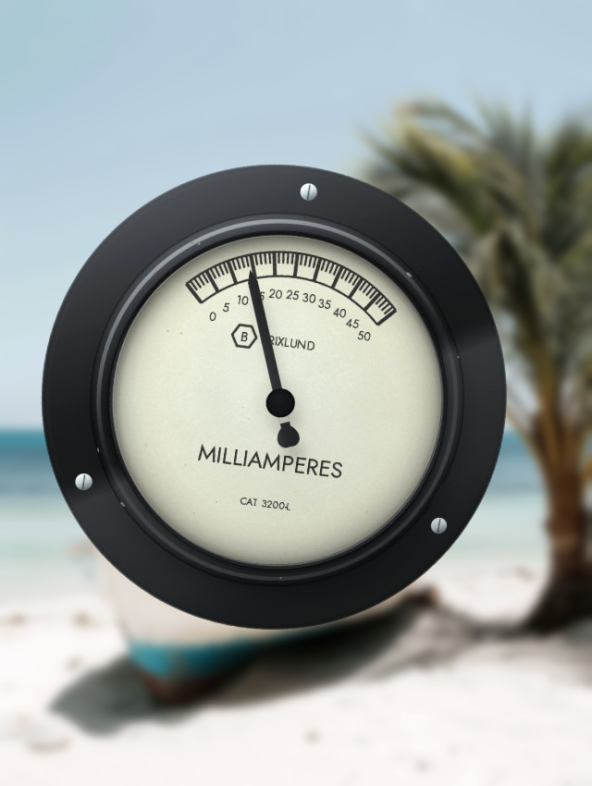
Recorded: 14
